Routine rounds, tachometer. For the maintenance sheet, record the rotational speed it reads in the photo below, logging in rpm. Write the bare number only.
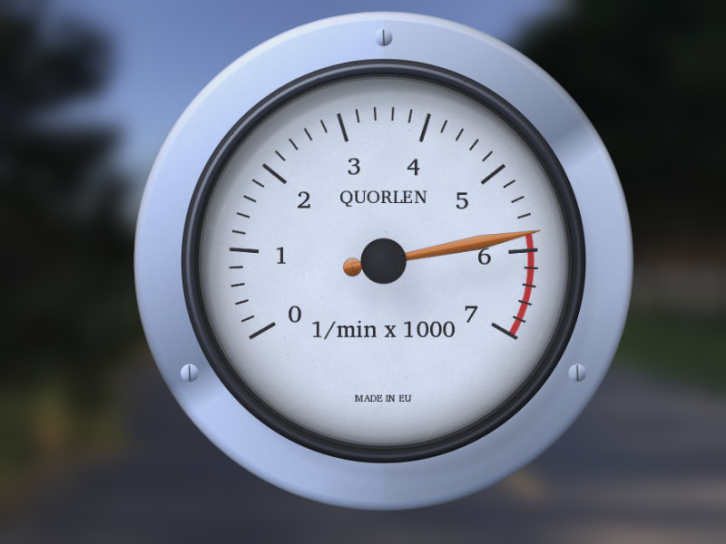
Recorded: 5800
